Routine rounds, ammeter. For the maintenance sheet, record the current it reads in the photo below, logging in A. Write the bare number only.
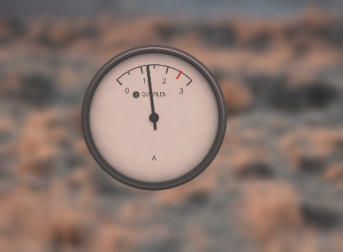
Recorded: 1.25
